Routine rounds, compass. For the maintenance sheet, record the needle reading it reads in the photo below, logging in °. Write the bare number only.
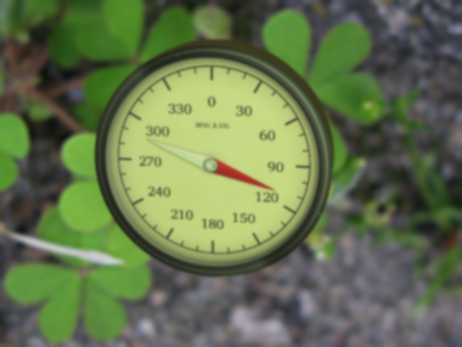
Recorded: 110
